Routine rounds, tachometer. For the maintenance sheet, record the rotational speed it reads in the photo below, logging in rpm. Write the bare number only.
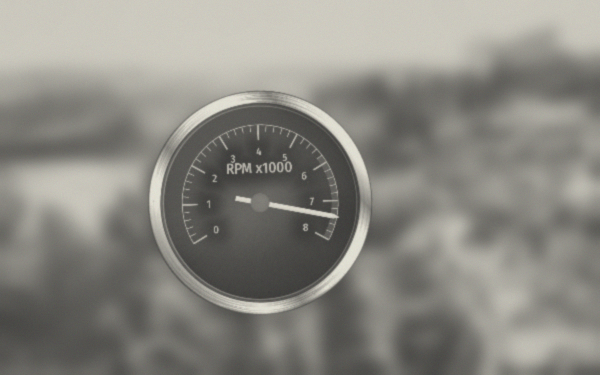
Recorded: 7400
